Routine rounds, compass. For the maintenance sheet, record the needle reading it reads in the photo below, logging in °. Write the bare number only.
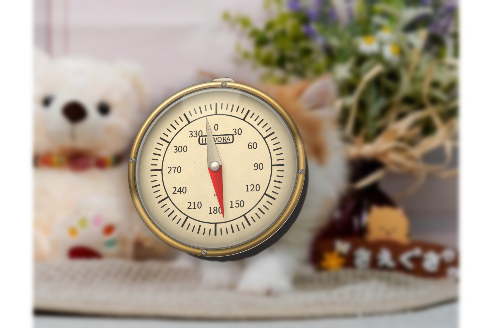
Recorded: 170
